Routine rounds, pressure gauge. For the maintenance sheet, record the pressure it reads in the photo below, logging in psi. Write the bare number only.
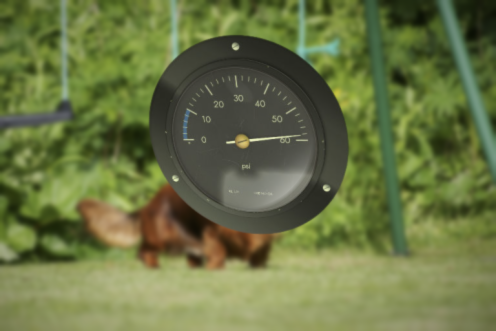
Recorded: 58
